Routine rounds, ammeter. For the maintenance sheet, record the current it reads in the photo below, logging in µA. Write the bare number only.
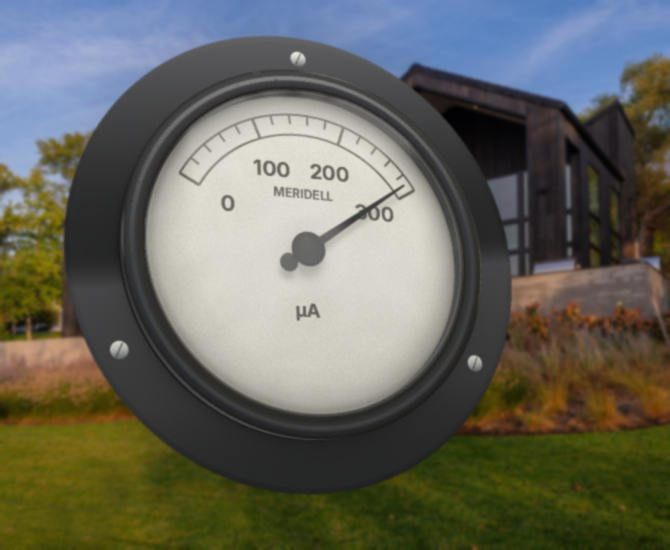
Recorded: 290
